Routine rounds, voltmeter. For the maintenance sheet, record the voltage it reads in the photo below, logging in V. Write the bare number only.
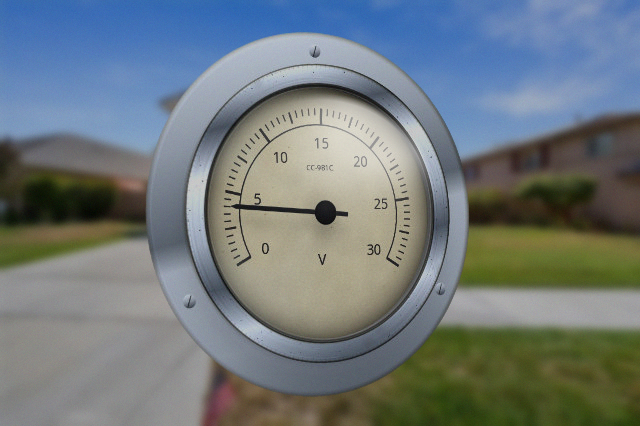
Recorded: 4
